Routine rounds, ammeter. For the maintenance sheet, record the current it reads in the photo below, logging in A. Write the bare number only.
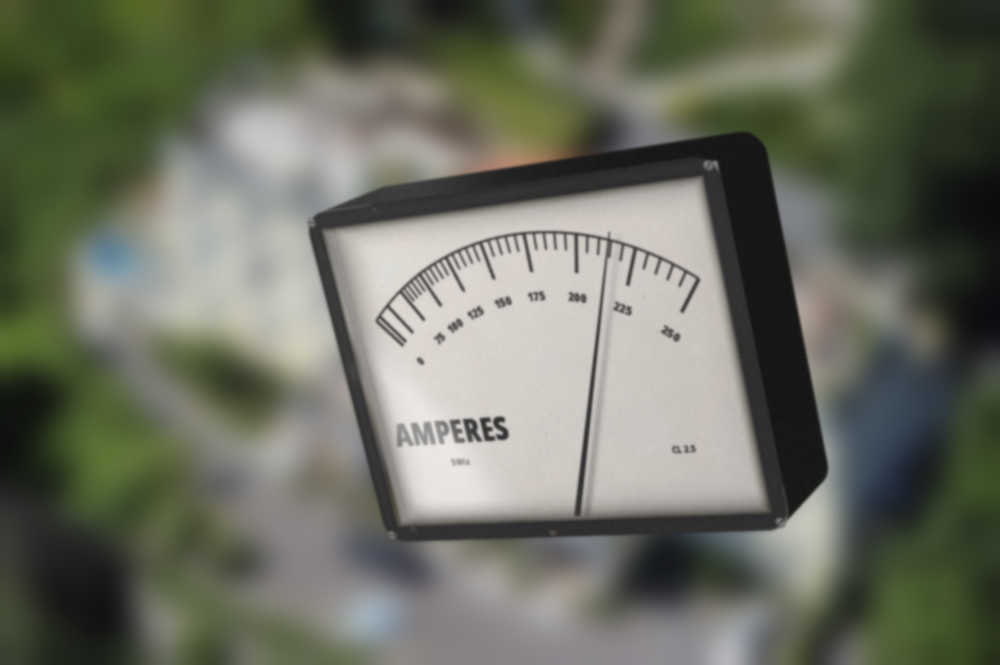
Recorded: 215
